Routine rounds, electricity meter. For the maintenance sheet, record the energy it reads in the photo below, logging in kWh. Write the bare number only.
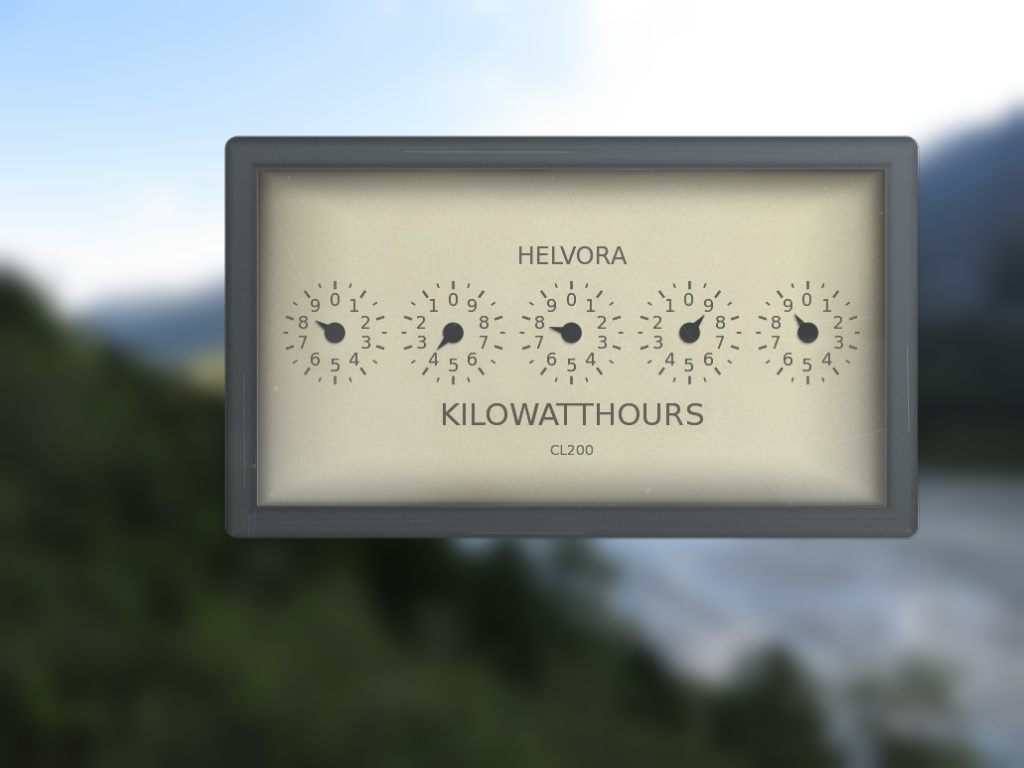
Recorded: 83789
